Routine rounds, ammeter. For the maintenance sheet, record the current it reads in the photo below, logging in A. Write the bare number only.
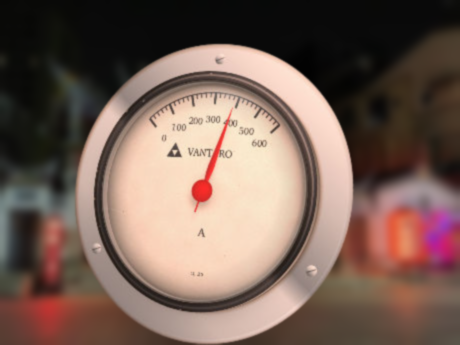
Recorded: 400
